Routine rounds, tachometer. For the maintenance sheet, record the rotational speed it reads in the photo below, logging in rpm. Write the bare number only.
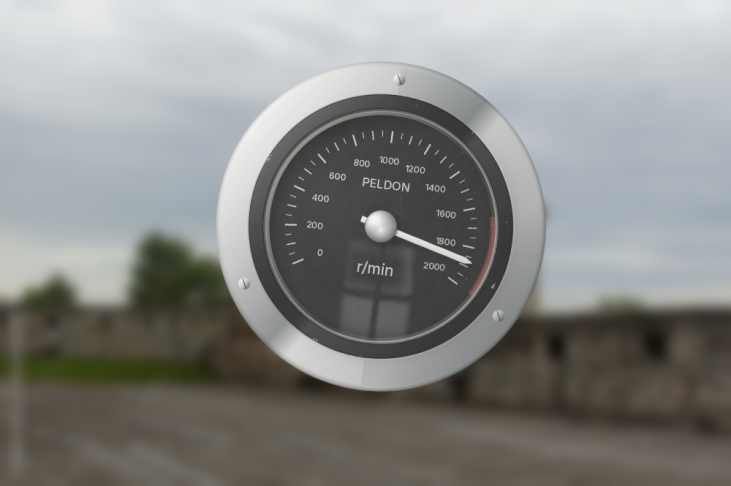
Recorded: 1875
